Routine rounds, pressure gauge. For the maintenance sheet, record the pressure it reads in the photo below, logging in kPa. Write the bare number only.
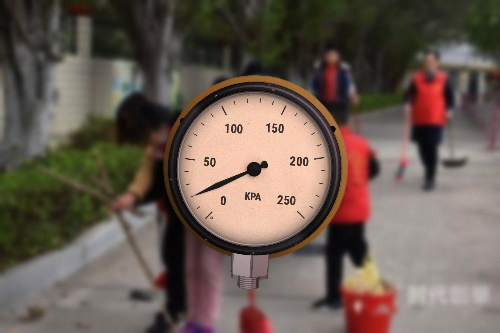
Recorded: 20
